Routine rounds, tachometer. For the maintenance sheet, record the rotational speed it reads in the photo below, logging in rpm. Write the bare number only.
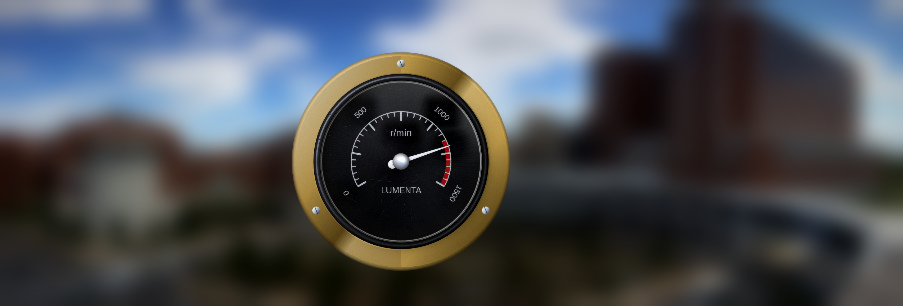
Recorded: 1200
